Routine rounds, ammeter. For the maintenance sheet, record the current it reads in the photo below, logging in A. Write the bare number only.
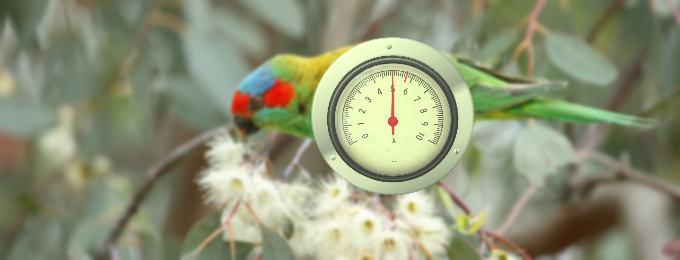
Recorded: 5
